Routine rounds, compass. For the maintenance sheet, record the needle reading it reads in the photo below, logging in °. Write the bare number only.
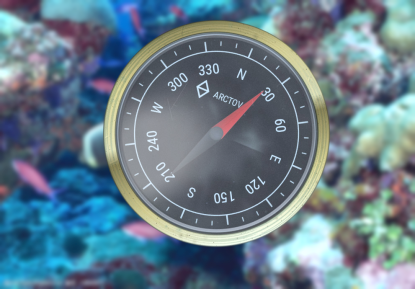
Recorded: 25
